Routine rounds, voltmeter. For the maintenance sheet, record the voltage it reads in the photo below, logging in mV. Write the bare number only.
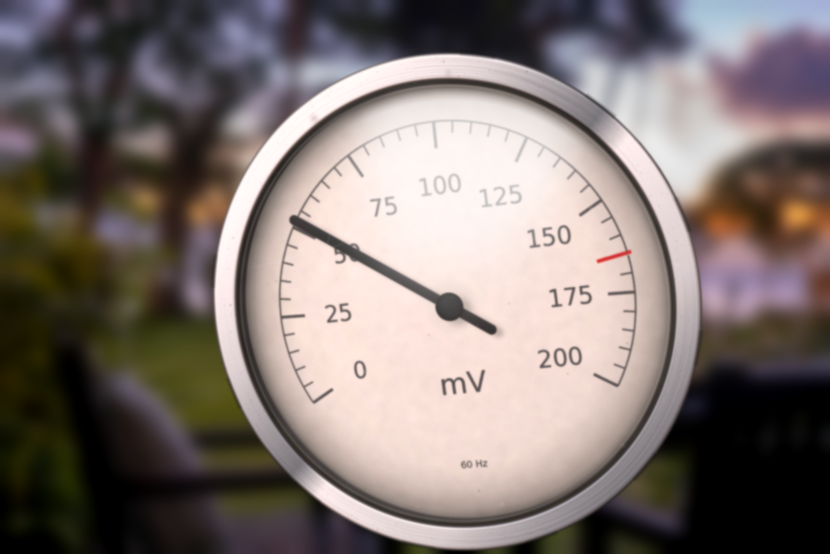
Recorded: 52.5
